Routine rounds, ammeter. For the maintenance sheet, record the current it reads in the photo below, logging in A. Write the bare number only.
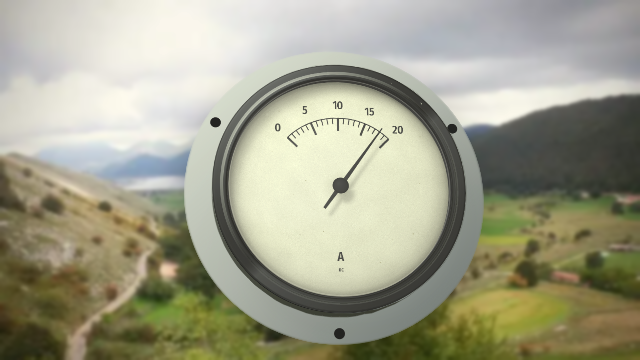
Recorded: 18
